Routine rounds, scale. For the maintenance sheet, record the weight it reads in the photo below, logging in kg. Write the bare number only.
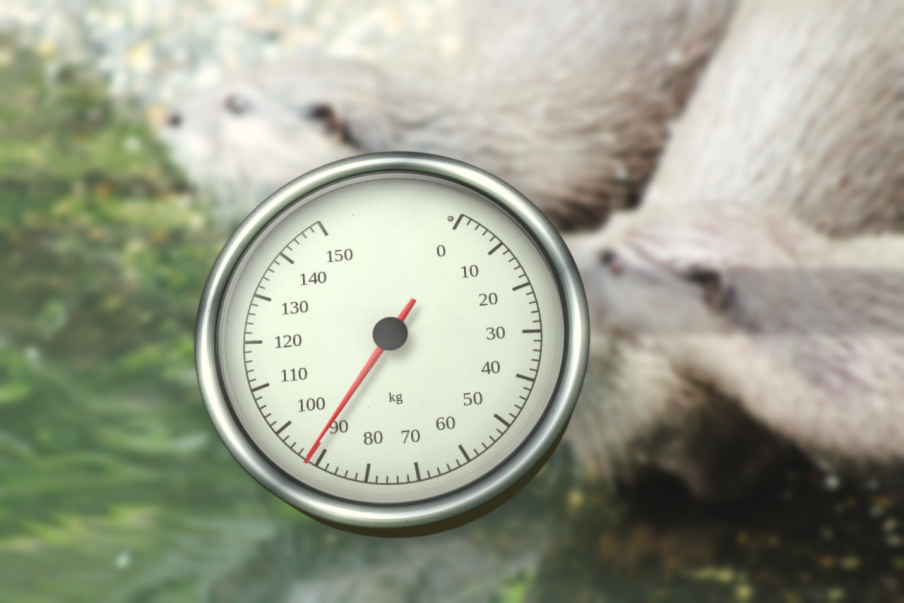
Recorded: 92
